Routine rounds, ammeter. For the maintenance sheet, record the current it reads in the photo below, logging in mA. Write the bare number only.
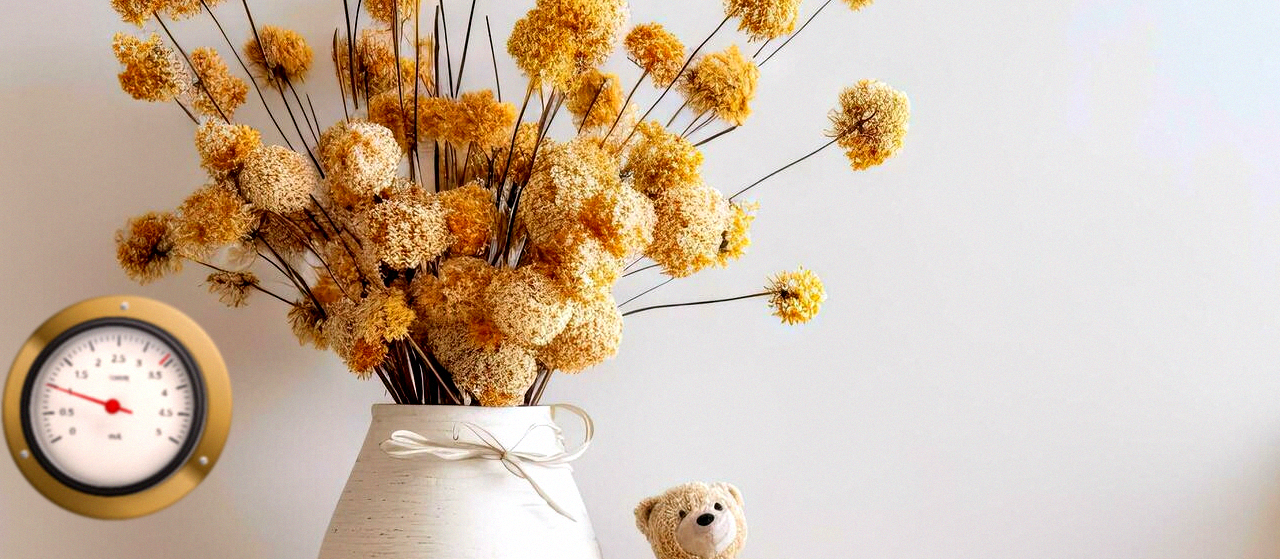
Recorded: 1
